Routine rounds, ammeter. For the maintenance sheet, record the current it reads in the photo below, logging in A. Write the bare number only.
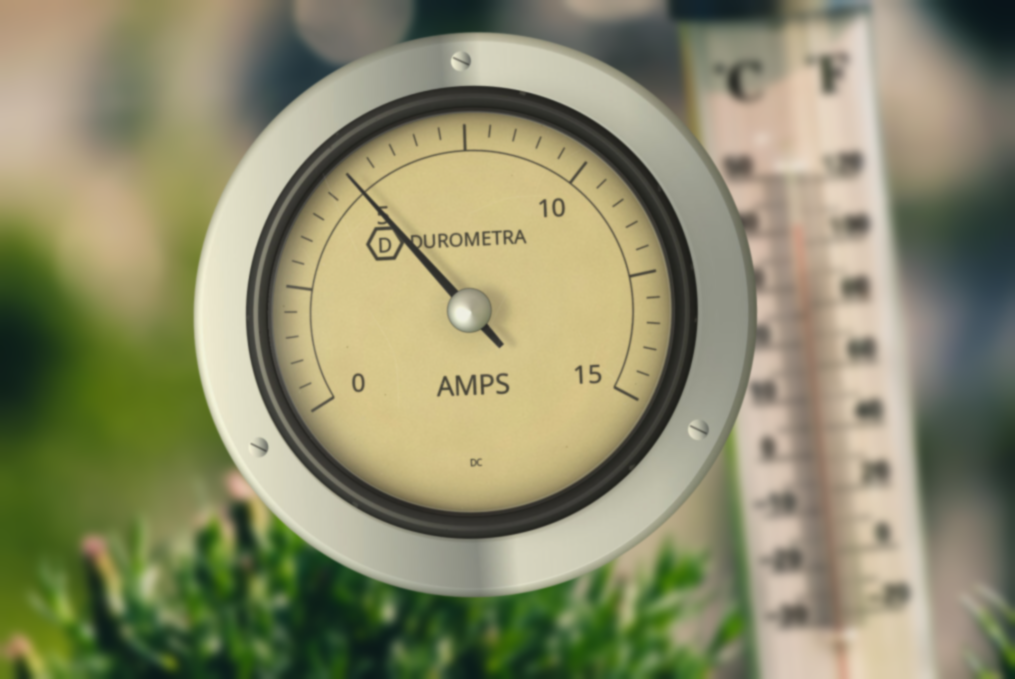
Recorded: 5
